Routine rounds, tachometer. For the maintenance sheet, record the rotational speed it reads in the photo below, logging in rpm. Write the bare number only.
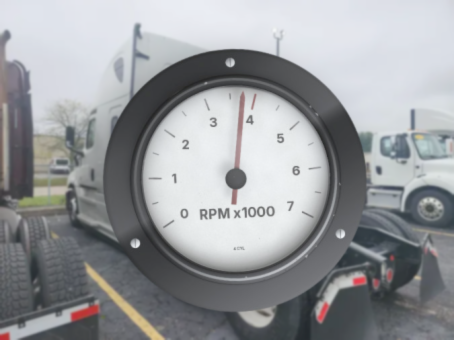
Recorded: 3750
